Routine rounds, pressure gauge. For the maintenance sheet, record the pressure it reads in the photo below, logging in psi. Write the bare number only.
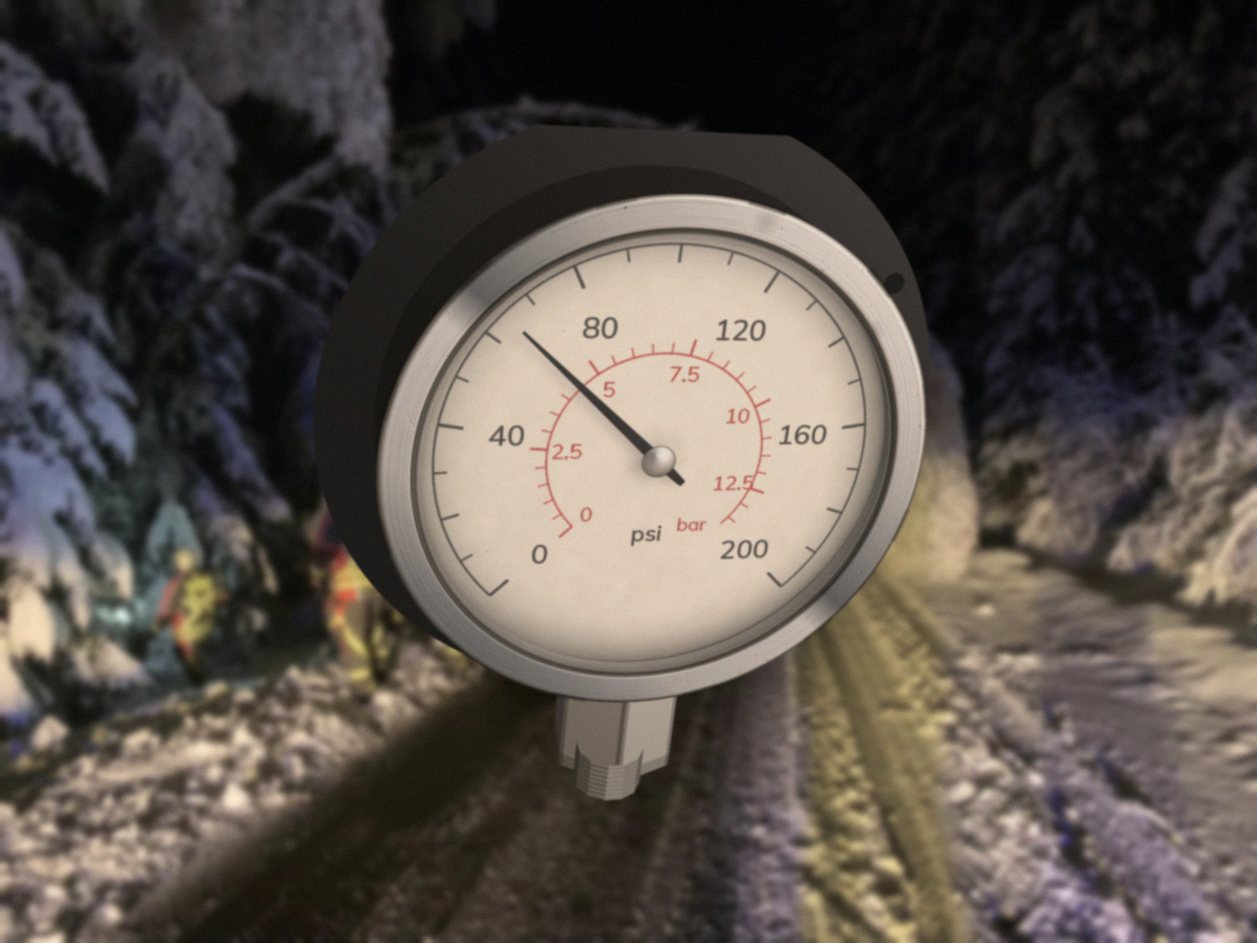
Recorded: 65
